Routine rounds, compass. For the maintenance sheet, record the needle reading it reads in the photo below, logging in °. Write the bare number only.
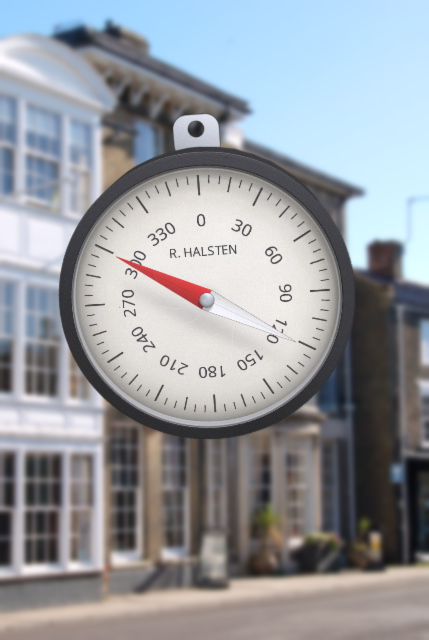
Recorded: 300
